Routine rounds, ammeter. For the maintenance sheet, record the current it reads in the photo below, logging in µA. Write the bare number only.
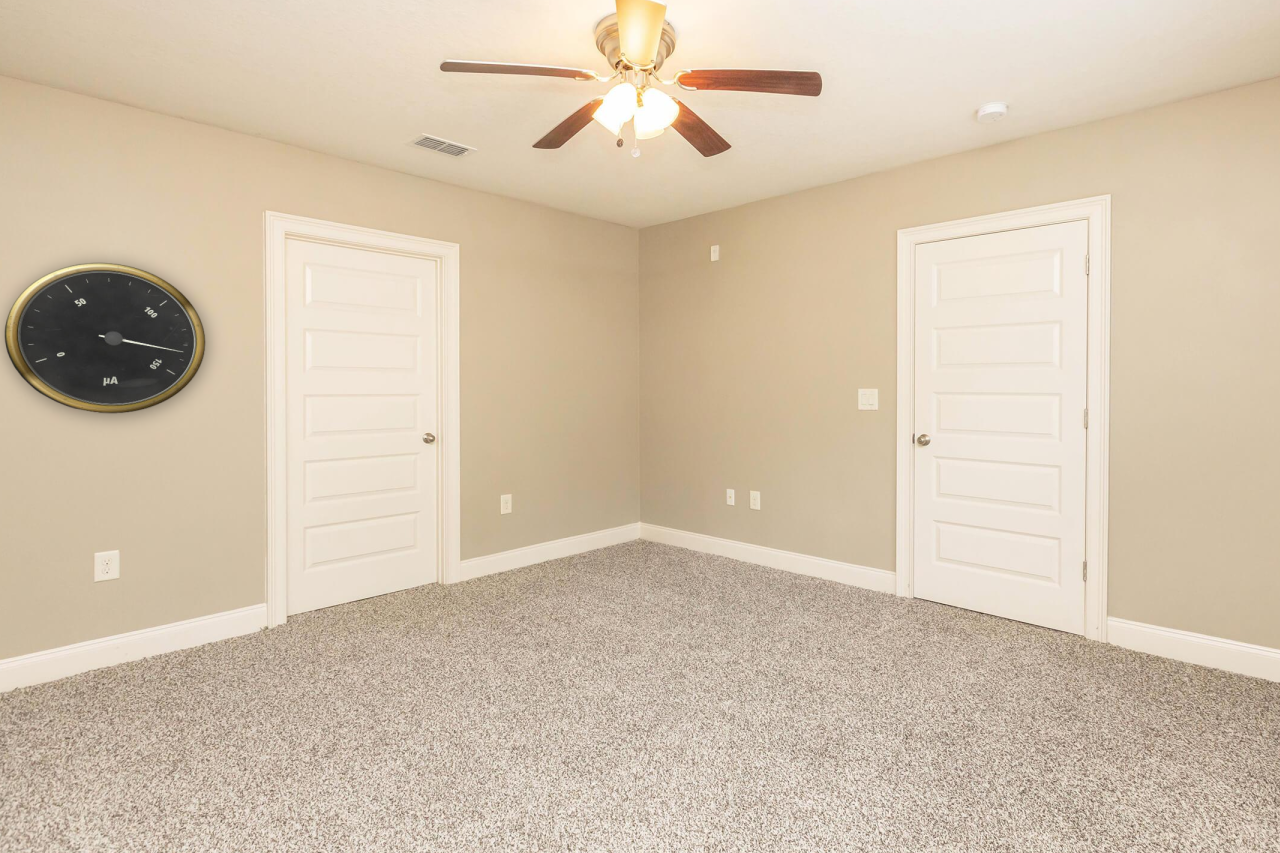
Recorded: 135
